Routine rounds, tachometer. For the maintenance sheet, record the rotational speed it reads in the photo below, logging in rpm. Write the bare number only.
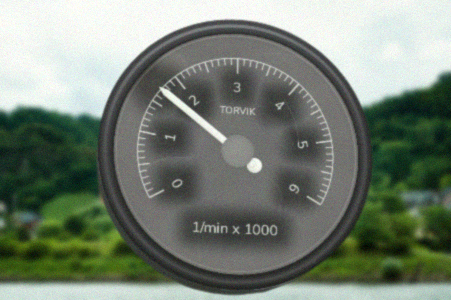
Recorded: 1700
